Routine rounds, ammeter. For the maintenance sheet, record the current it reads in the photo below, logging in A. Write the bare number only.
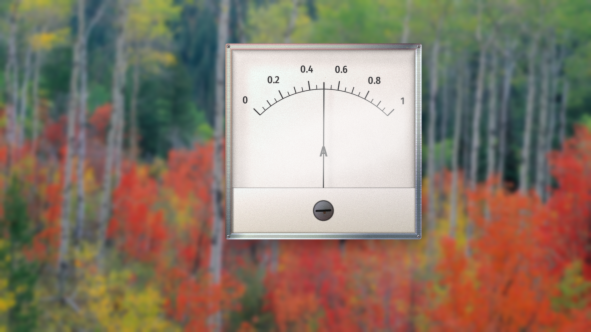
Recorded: 0.5
